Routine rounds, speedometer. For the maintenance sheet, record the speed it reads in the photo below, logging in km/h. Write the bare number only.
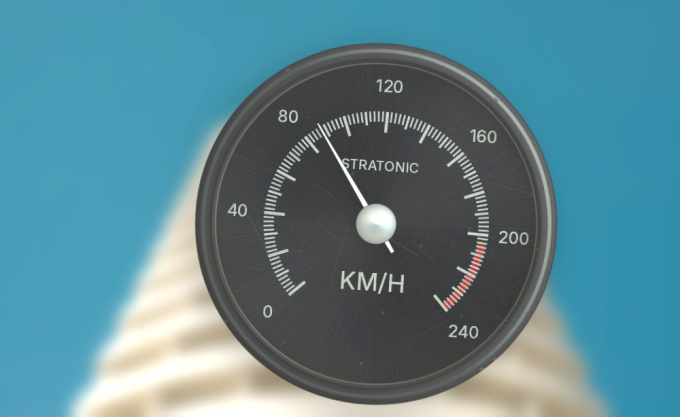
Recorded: 88
